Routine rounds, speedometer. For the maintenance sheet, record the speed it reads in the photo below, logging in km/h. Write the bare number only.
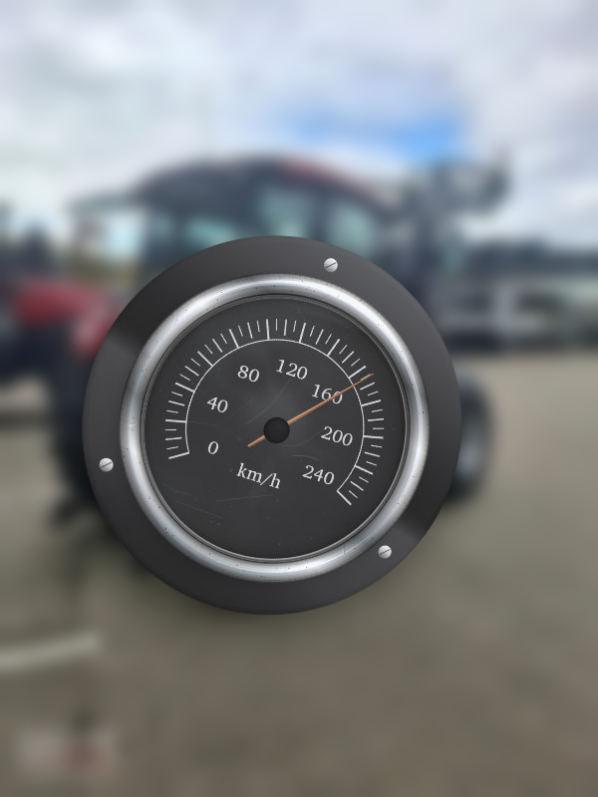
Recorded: 165
